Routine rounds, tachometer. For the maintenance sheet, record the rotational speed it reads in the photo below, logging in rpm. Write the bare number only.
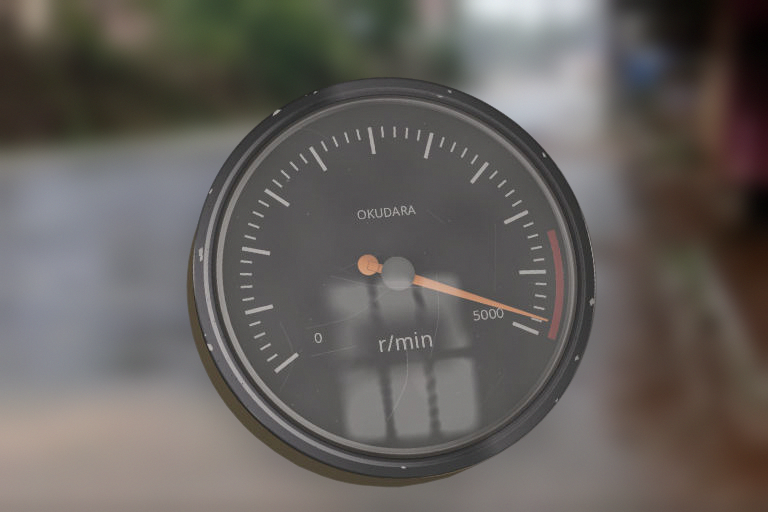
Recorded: 4900
